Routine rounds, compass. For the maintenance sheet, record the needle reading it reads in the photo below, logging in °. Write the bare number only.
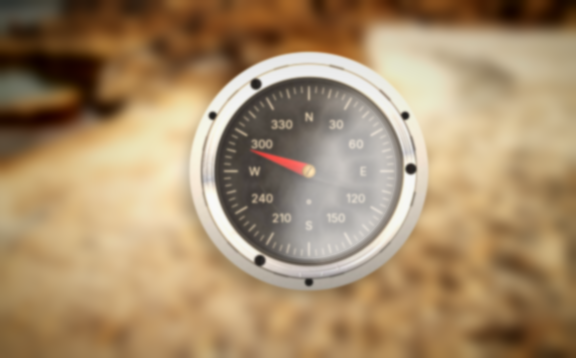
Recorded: 290
